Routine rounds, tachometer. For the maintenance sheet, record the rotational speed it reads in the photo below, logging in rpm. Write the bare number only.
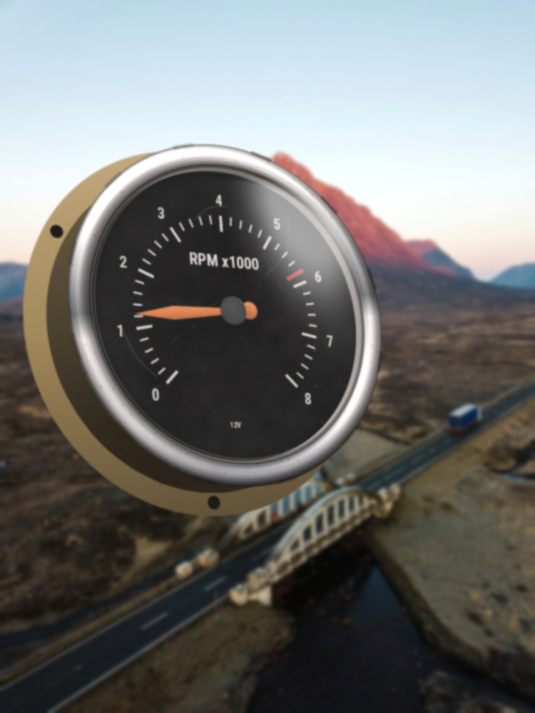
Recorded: 1200
